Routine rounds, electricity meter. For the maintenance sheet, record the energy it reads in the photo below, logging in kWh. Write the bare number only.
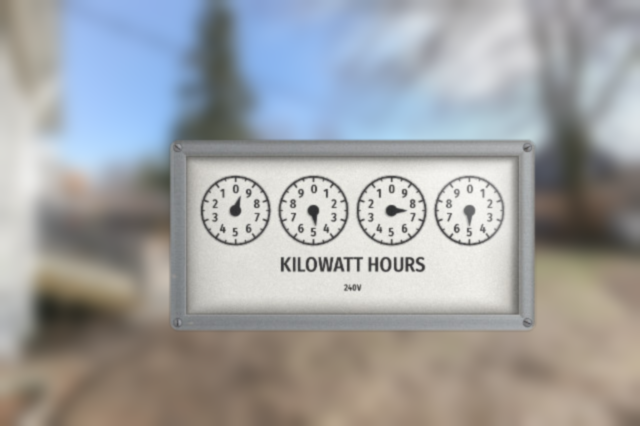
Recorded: 9475
